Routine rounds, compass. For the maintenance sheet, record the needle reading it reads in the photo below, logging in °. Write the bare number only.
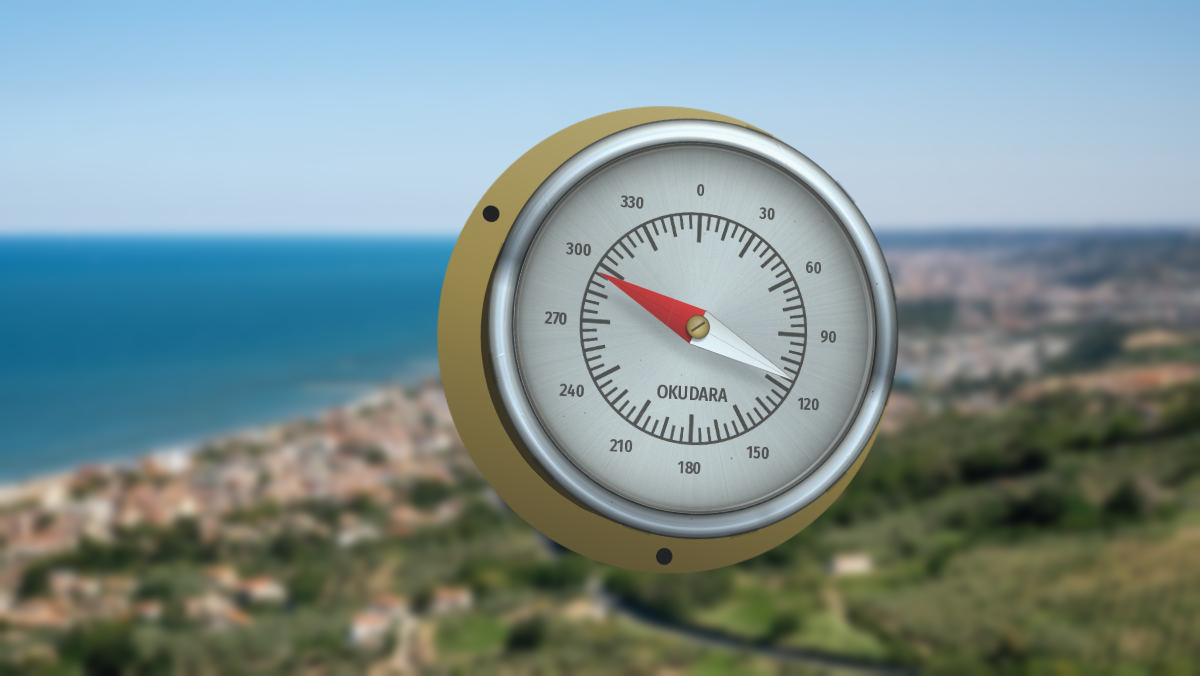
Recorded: 295
